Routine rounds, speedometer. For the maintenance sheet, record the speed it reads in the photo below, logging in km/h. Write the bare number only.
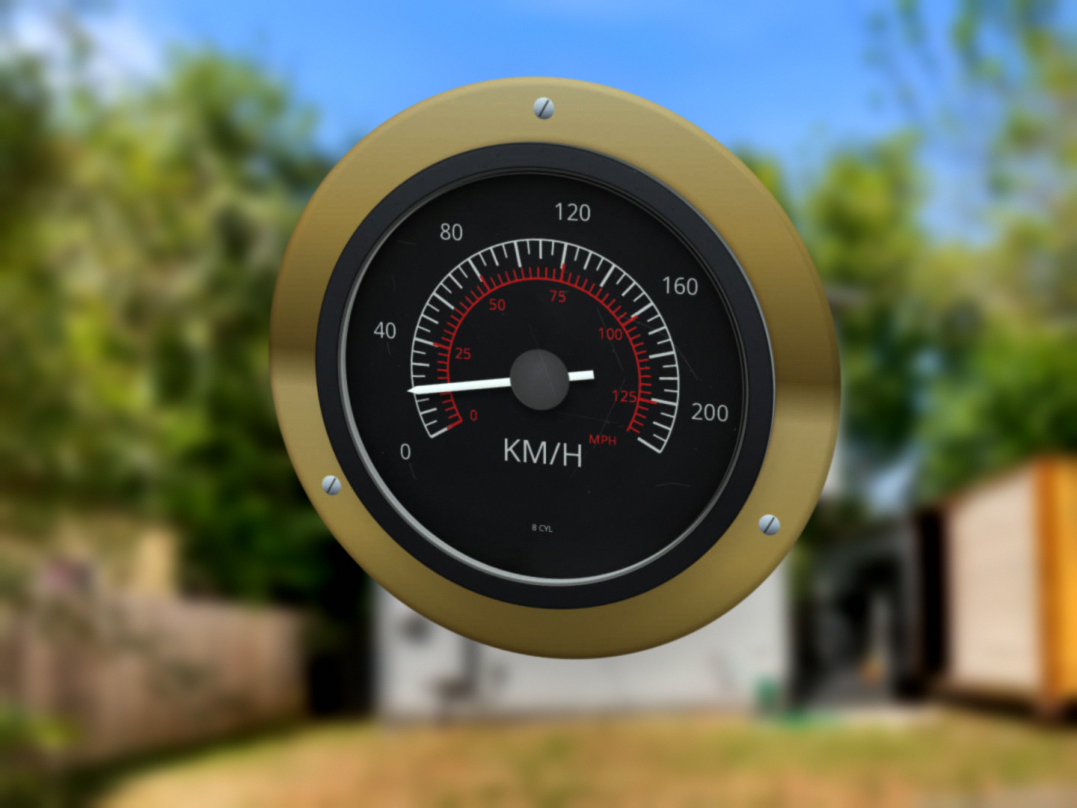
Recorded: 20
